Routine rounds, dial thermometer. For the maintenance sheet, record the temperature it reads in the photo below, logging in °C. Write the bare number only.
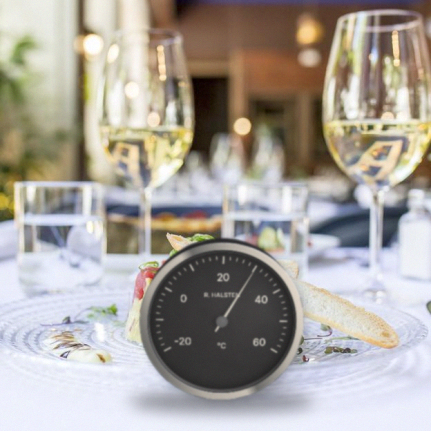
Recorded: 30
